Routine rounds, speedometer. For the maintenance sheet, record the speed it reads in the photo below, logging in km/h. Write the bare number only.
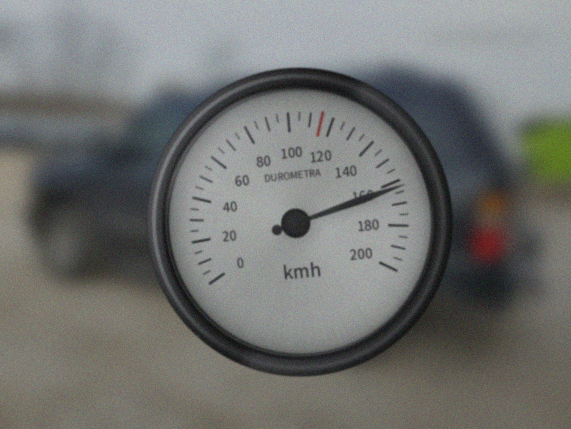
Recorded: 162.5
